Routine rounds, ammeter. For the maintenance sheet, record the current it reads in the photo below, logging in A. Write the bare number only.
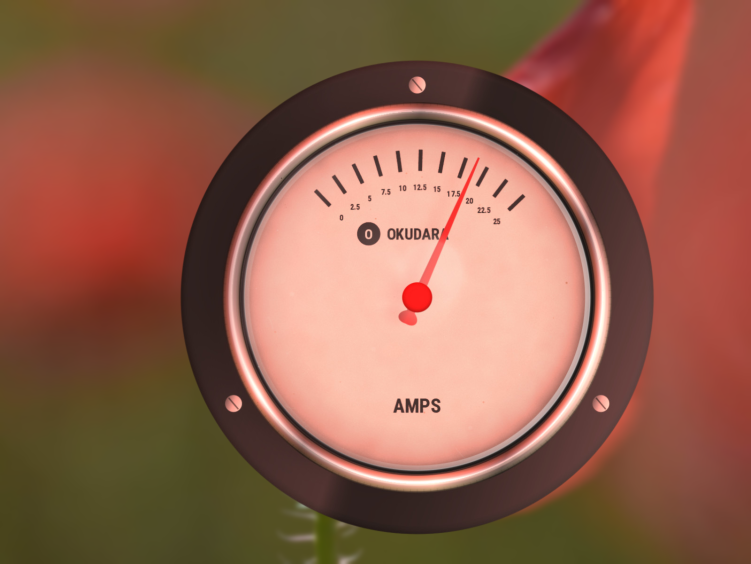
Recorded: 18.75
